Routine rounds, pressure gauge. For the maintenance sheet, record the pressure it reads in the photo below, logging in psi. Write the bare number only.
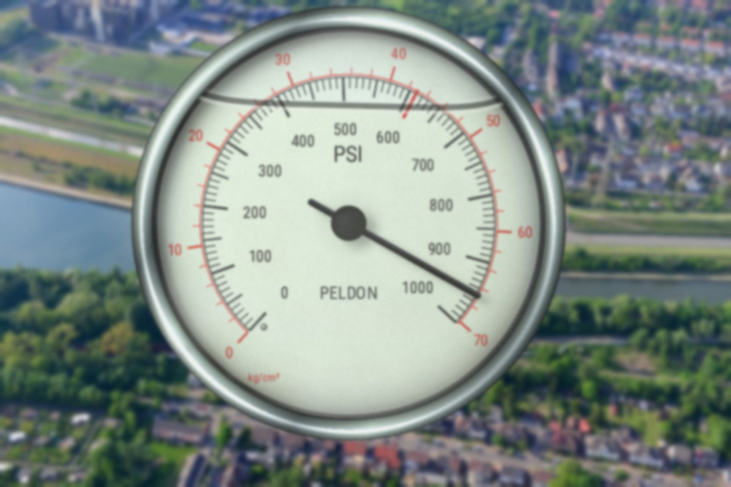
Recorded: 950
